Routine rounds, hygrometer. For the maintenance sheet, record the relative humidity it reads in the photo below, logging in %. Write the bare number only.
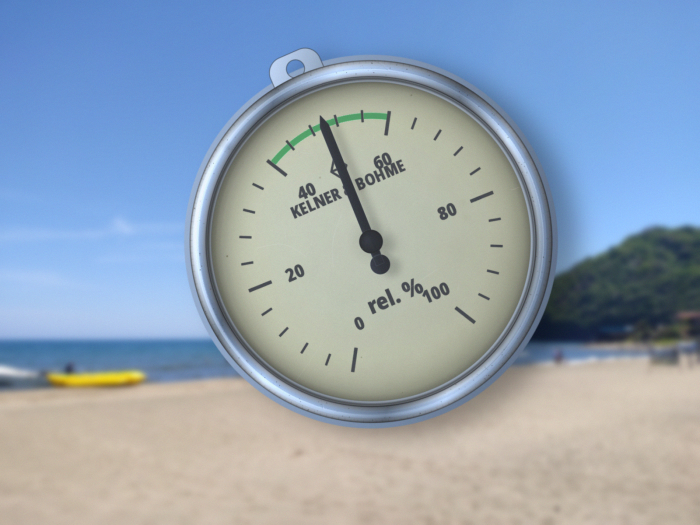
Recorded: 50
